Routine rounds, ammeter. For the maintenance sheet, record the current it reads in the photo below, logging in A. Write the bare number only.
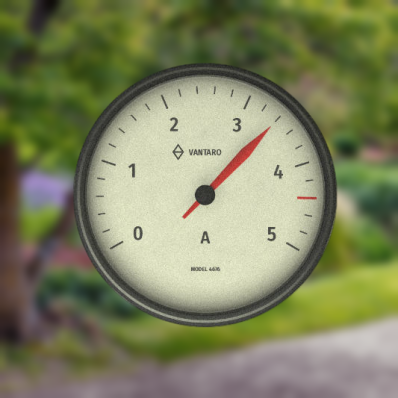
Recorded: 3.4
